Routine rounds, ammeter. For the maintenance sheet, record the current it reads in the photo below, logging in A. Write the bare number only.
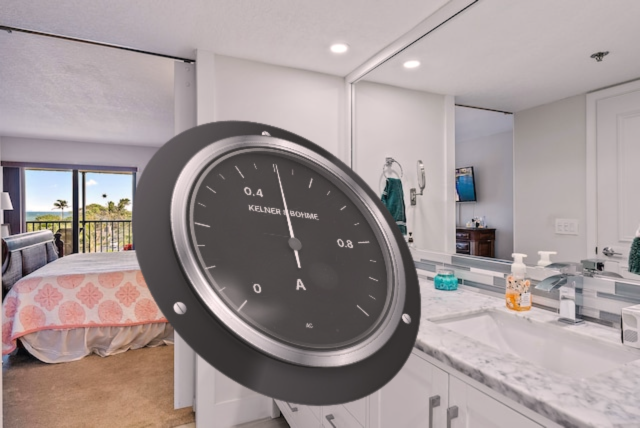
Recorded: 0.5
